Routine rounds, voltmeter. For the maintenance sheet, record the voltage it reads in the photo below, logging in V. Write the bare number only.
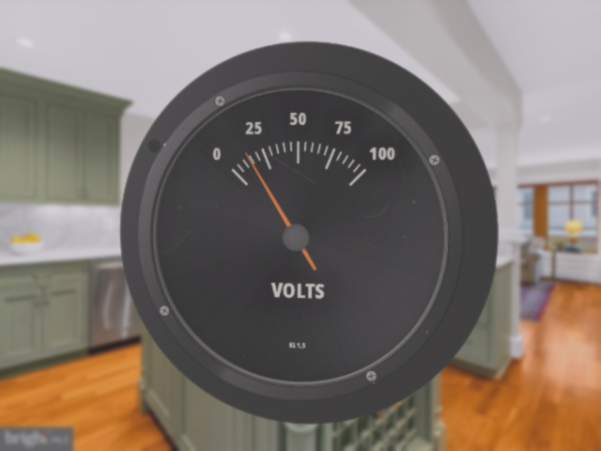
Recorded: 15
